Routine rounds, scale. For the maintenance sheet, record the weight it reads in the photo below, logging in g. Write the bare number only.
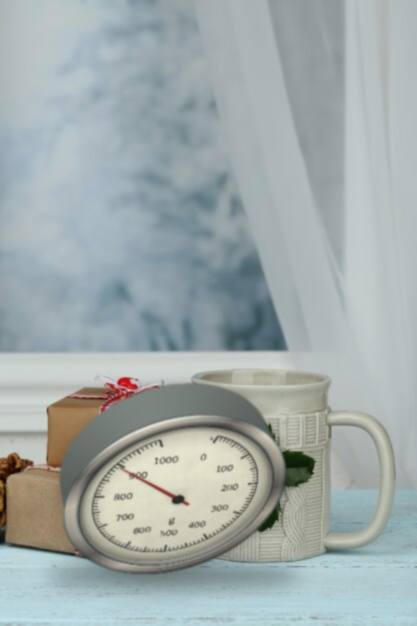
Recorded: 900
